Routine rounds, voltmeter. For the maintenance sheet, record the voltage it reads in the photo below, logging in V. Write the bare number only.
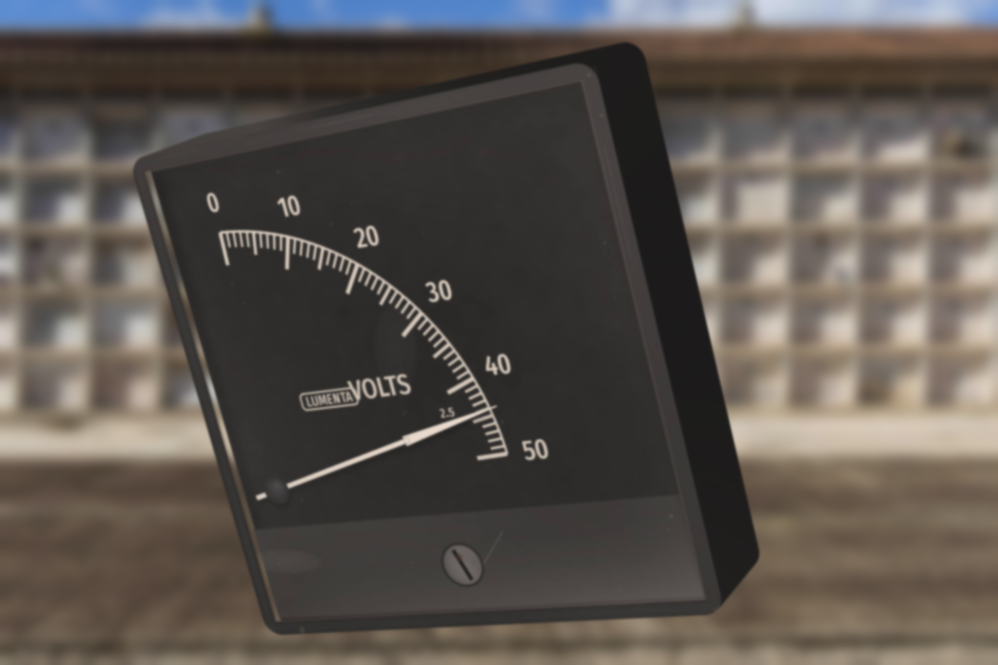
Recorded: 44
